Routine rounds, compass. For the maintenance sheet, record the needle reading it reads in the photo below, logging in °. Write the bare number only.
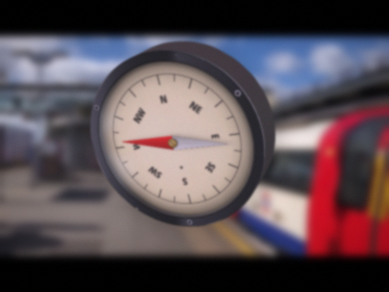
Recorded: 277.5
